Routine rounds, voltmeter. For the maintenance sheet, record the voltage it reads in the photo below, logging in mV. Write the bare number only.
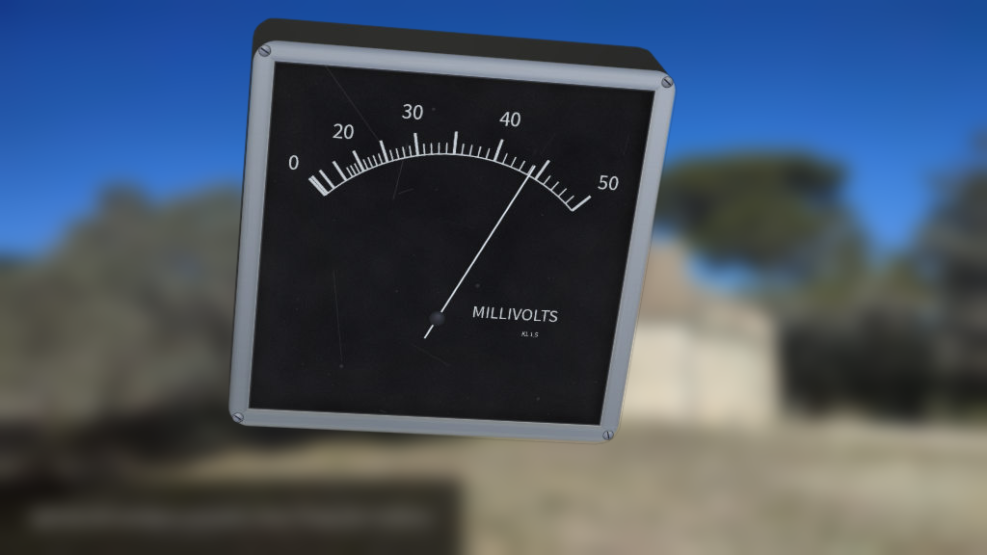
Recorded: 44
